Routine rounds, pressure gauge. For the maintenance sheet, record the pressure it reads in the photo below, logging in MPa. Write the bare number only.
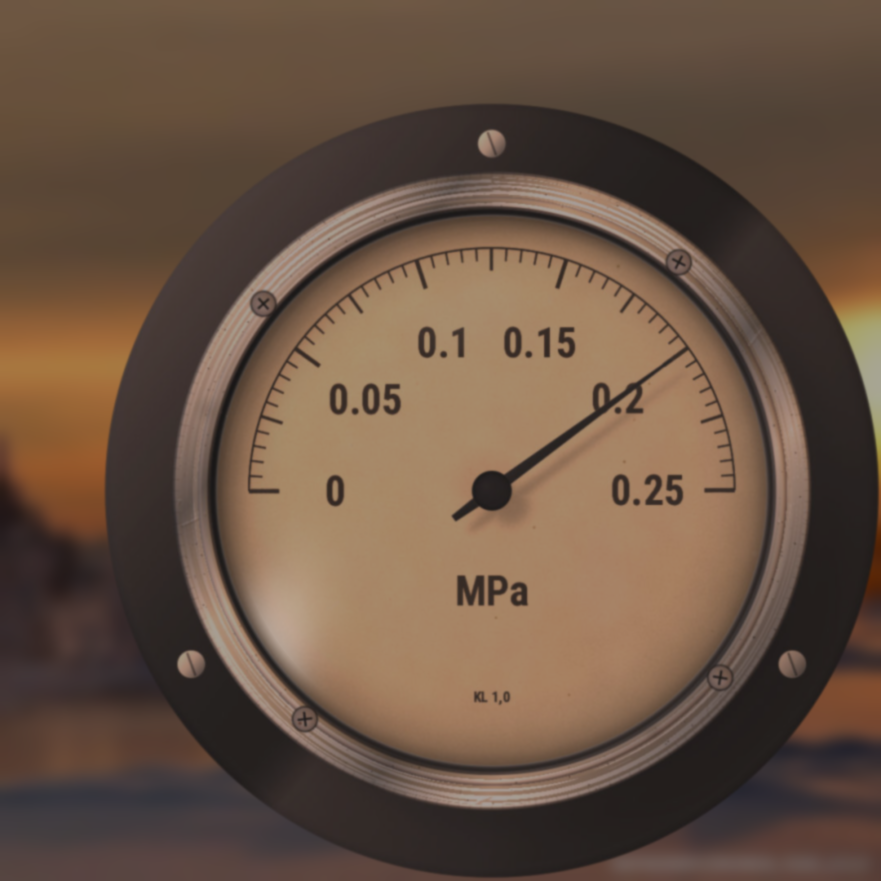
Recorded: 0.2
